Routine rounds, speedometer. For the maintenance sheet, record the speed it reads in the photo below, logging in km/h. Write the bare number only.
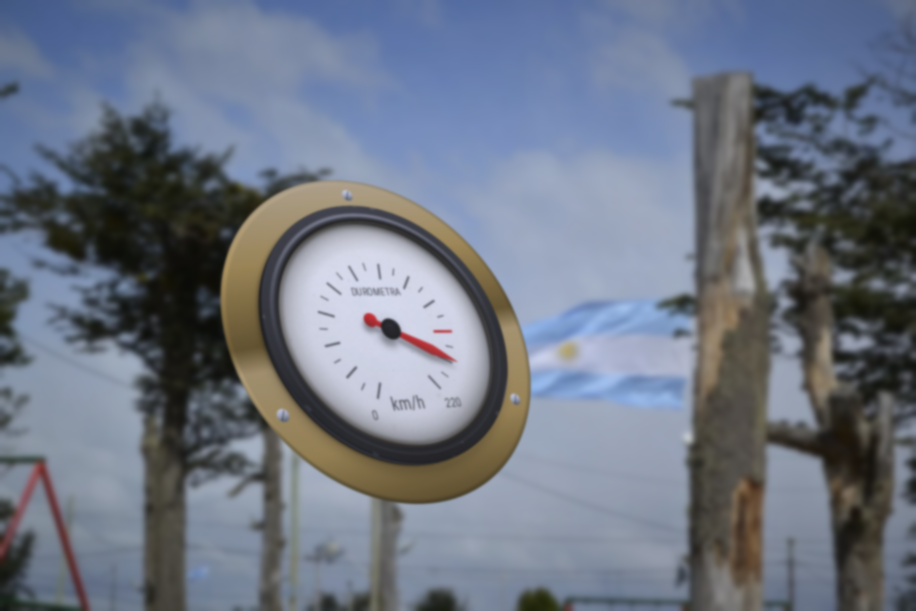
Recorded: 200
